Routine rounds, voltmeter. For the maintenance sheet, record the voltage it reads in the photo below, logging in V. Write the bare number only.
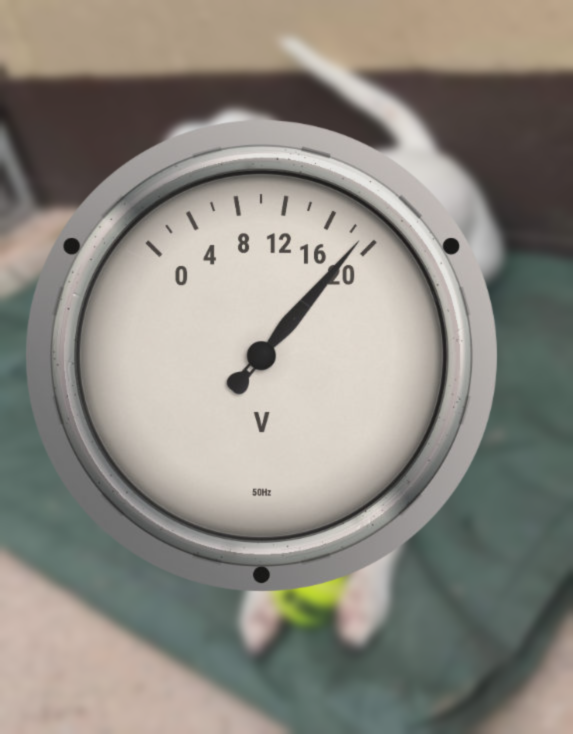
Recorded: 19
